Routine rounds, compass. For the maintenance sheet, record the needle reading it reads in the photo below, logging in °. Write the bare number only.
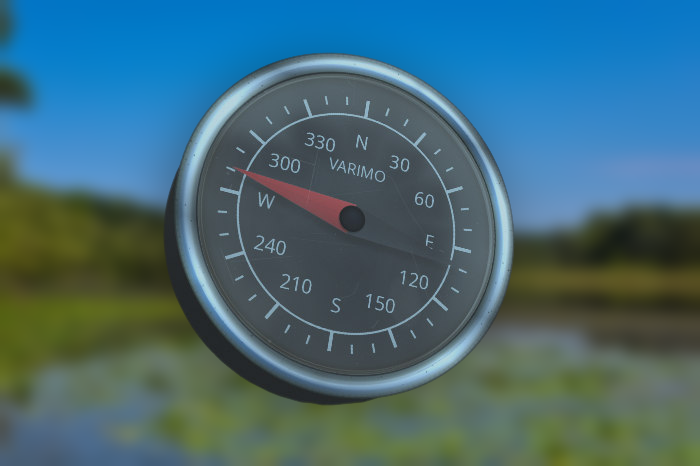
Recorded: 280
